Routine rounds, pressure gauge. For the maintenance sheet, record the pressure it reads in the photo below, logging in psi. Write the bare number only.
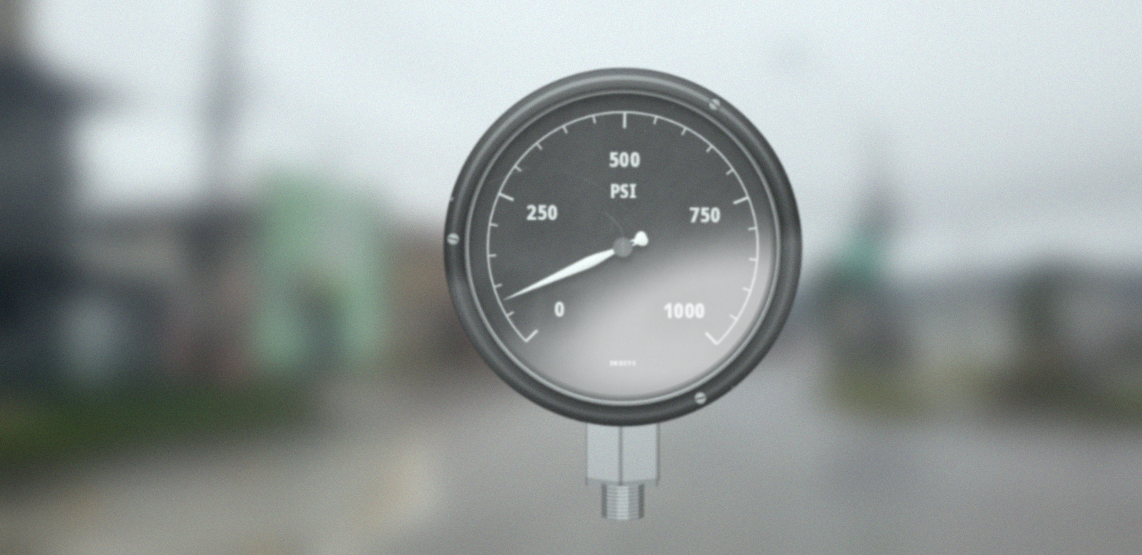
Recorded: 75
